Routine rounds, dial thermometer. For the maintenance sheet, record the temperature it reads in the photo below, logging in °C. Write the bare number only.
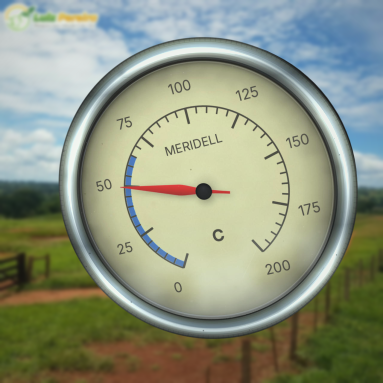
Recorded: 50
